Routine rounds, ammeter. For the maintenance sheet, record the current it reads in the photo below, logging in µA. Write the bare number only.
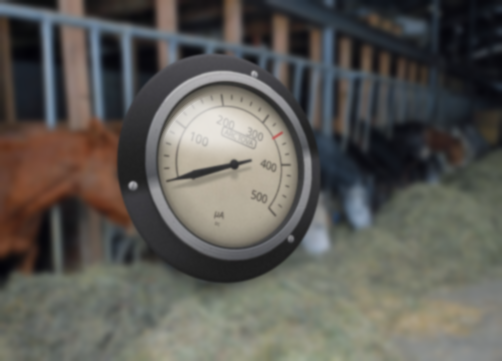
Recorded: 0
